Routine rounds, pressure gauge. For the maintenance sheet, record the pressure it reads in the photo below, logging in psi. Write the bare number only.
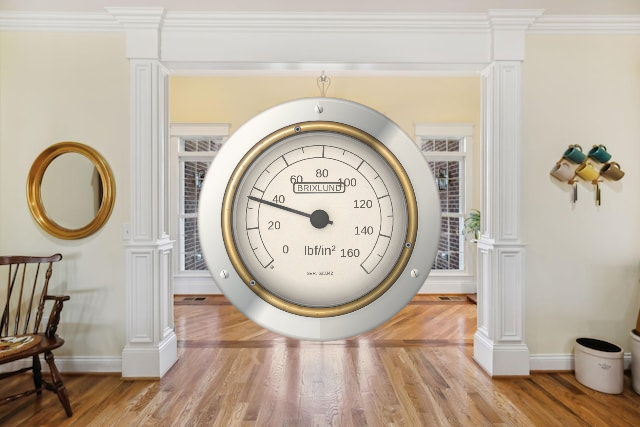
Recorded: 35
